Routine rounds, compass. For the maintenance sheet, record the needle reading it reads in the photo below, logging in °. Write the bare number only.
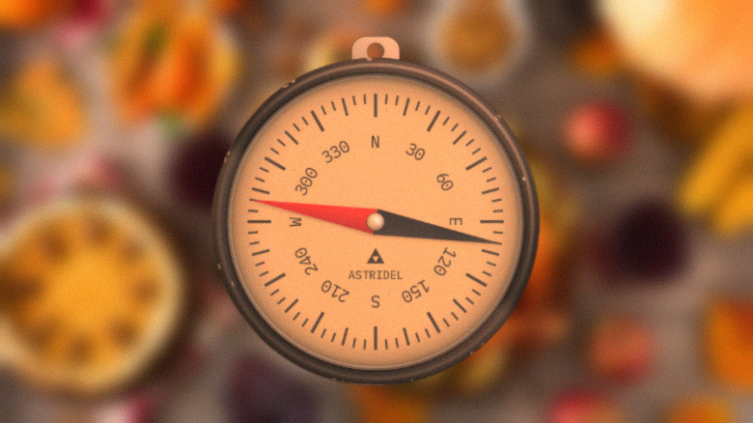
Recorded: 280
